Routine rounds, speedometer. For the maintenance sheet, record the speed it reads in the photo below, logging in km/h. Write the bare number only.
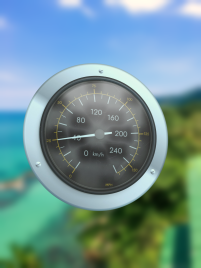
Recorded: 40
